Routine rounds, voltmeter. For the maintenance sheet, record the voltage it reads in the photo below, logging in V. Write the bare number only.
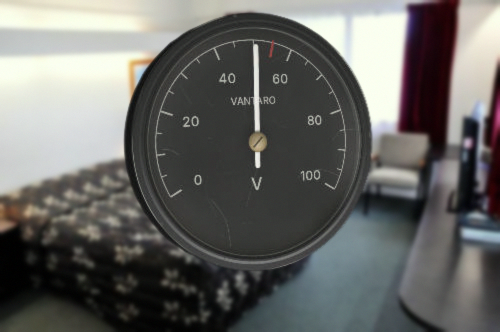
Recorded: 50
